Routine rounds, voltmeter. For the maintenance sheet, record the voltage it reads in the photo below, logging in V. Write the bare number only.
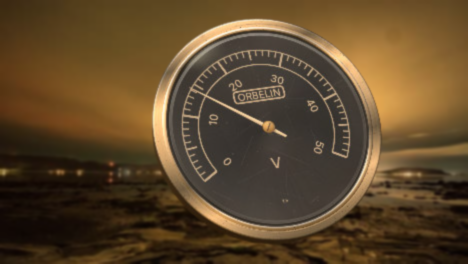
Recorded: 14
